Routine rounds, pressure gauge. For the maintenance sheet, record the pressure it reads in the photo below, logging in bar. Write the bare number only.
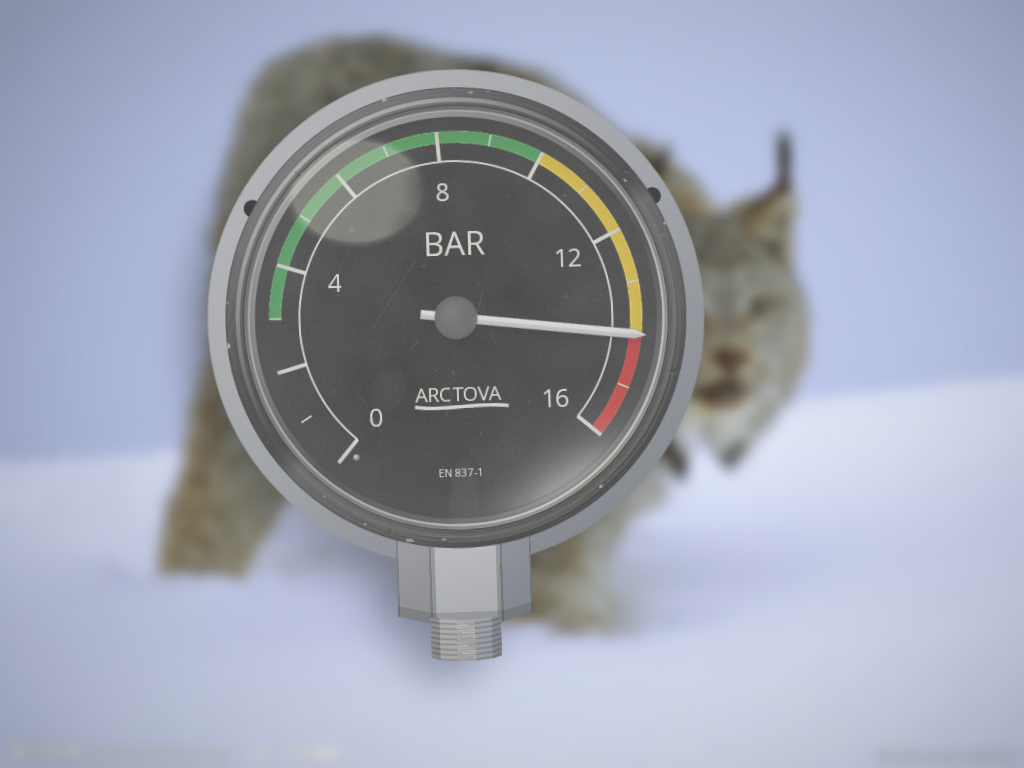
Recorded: 14
